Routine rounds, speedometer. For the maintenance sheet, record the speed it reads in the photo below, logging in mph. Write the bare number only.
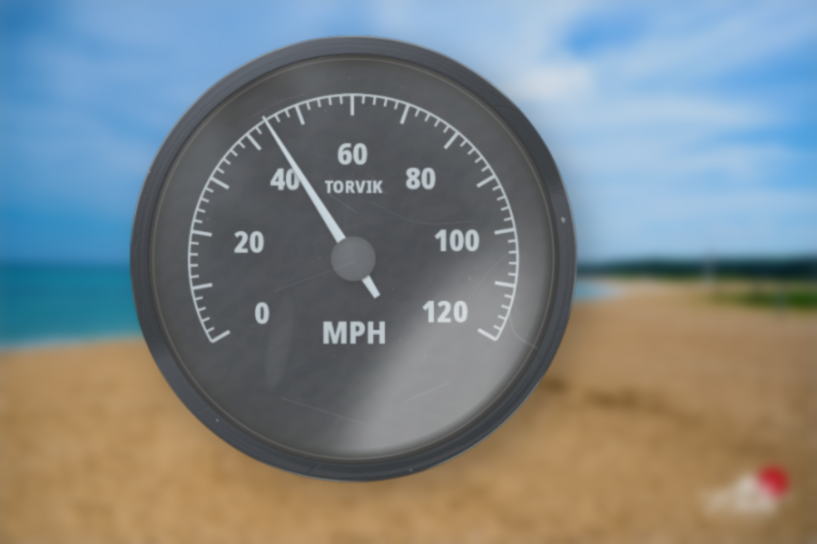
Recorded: 44
